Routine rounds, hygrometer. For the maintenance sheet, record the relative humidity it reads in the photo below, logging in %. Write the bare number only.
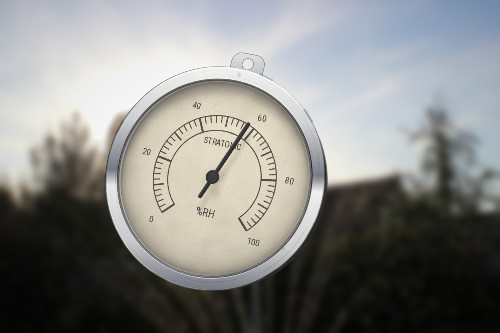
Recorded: 58
